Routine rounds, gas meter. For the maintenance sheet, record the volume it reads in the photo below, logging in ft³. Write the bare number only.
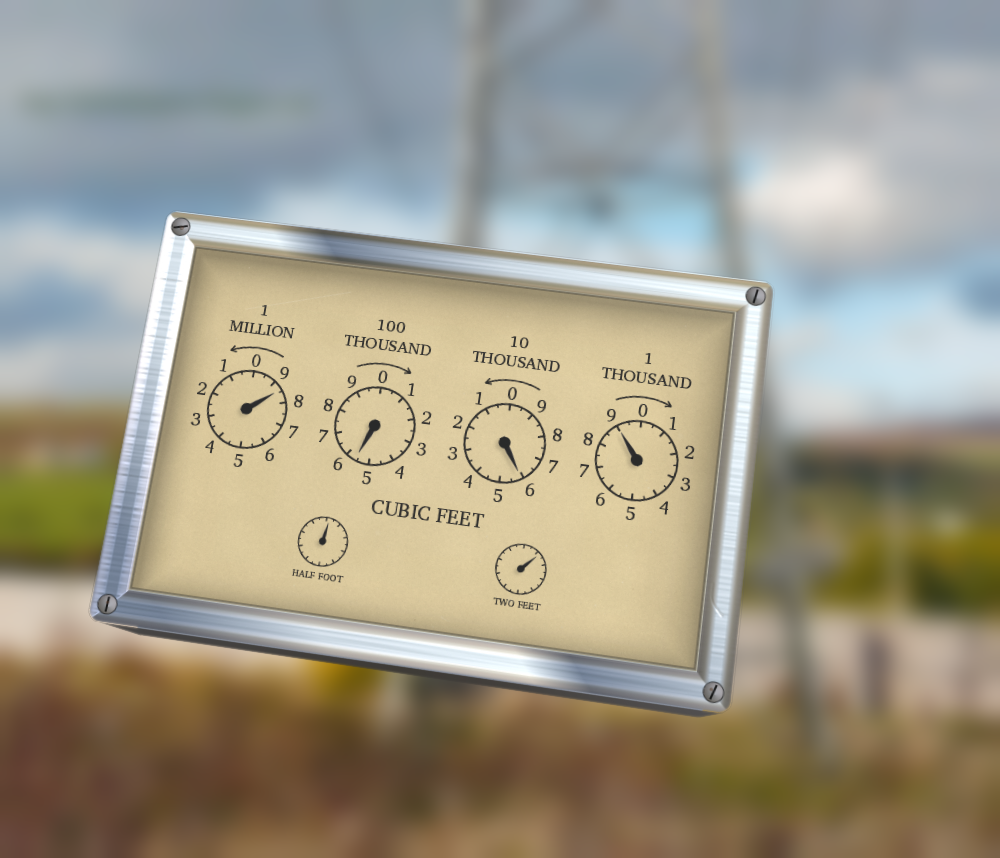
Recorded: 855900
